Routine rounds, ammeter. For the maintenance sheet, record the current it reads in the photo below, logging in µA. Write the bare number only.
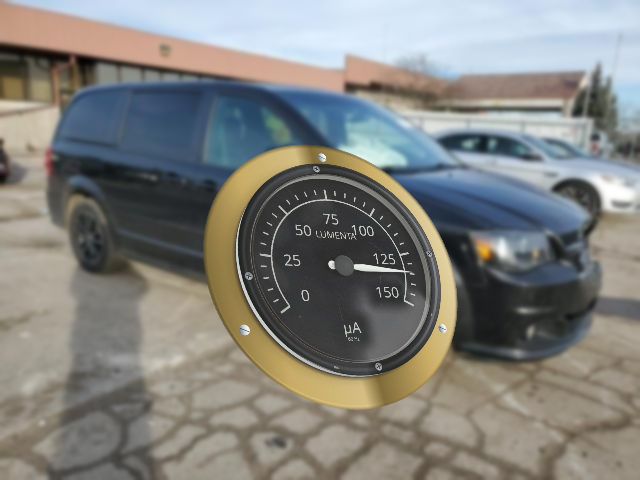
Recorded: 135
